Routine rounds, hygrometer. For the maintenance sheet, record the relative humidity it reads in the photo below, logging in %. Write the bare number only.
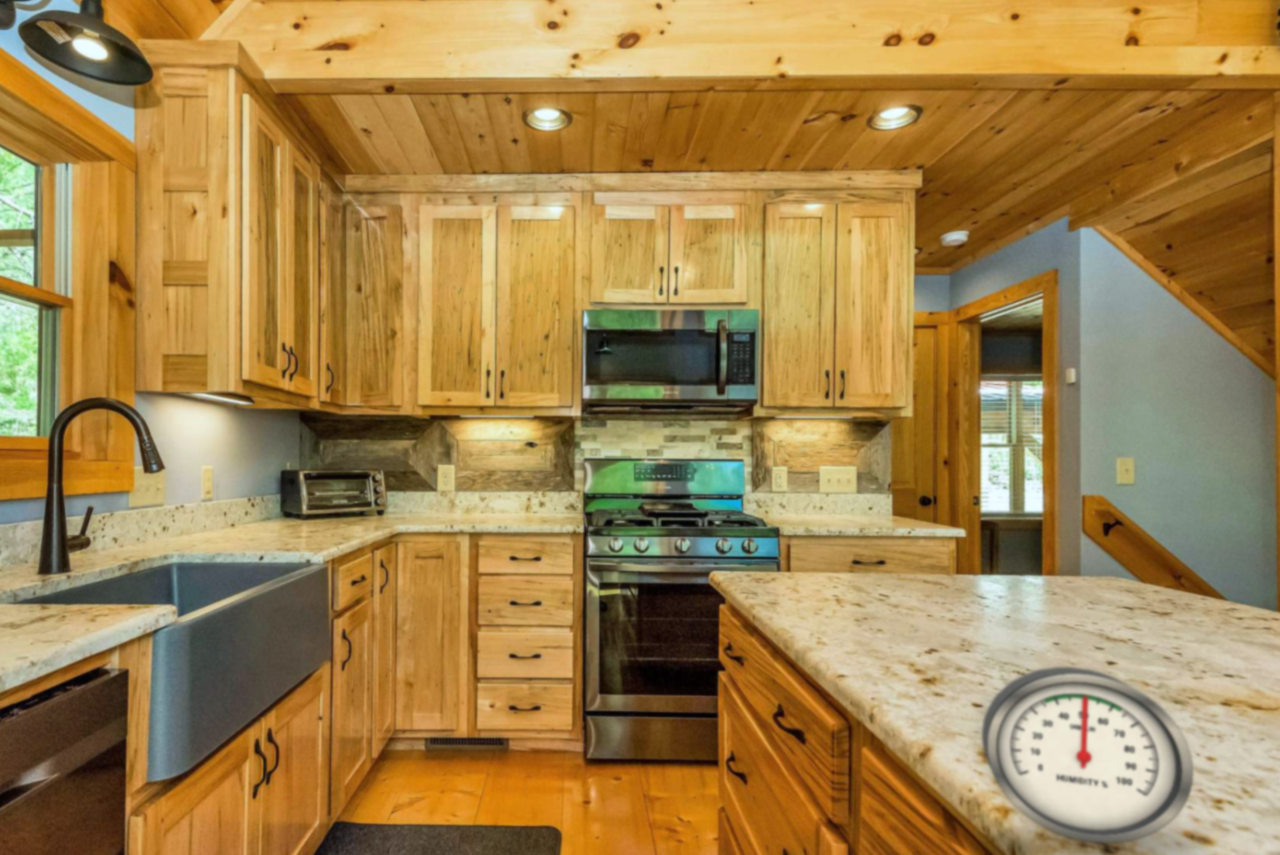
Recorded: 50
